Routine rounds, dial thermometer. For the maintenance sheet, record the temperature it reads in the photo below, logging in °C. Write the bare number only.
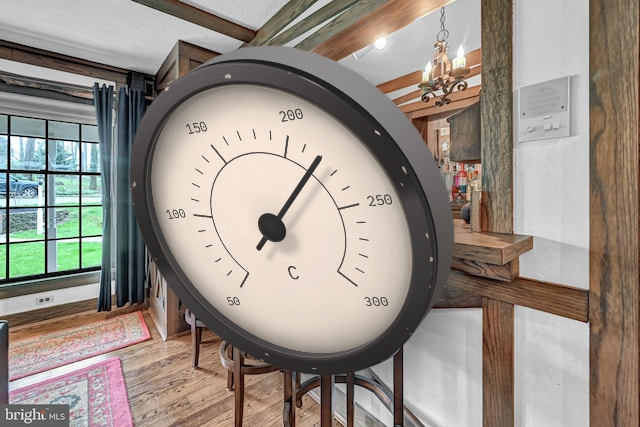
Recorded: 220
